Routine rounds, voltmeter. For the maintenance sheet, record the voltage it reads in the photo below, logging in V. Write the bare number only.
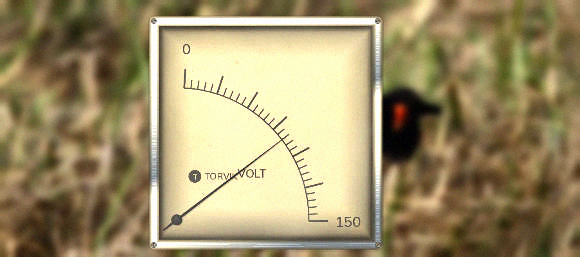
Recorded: 85
